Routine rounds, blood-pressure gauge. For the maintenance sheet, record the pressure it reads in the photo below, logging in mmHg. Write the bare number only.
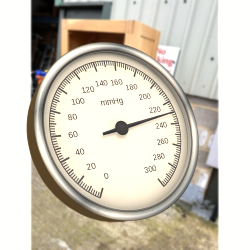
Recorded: 230
